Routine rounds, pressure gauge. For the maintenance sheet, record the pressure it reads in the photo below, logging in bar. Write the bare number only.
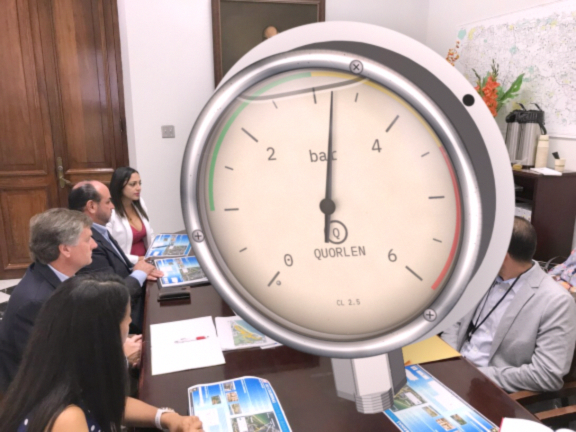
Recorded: 3.25
